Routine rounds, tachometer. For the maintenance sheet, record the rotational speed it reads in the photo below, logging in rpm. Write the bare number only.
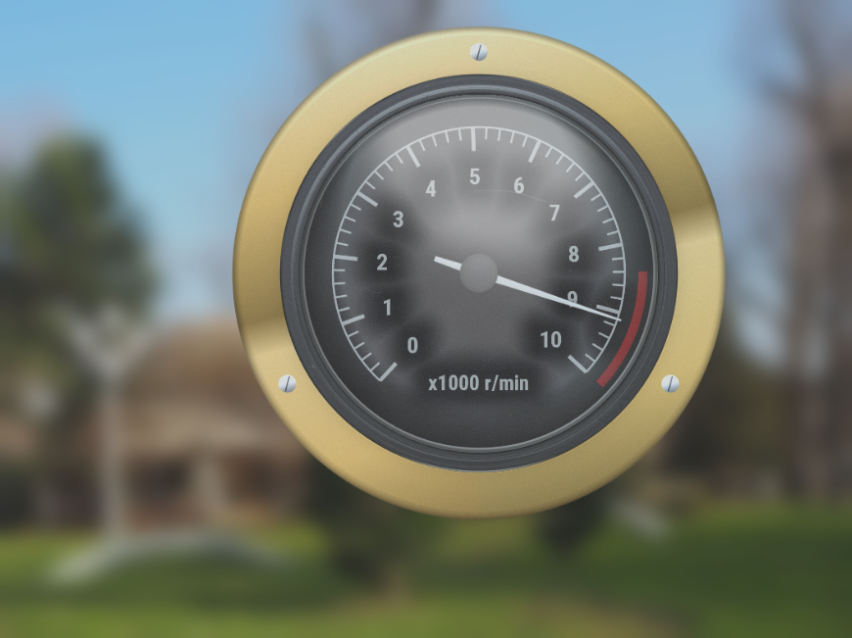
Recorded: 9100
